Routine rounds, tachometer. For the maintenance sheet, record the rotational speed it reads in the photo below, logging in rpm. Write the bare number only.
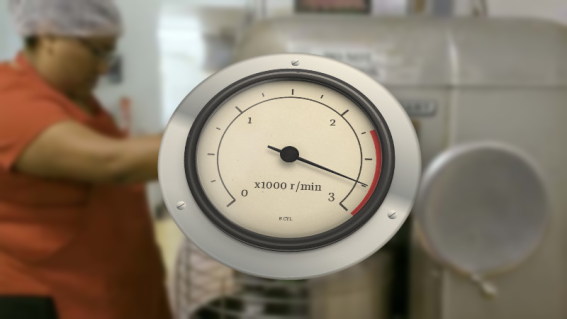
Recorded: 2750
